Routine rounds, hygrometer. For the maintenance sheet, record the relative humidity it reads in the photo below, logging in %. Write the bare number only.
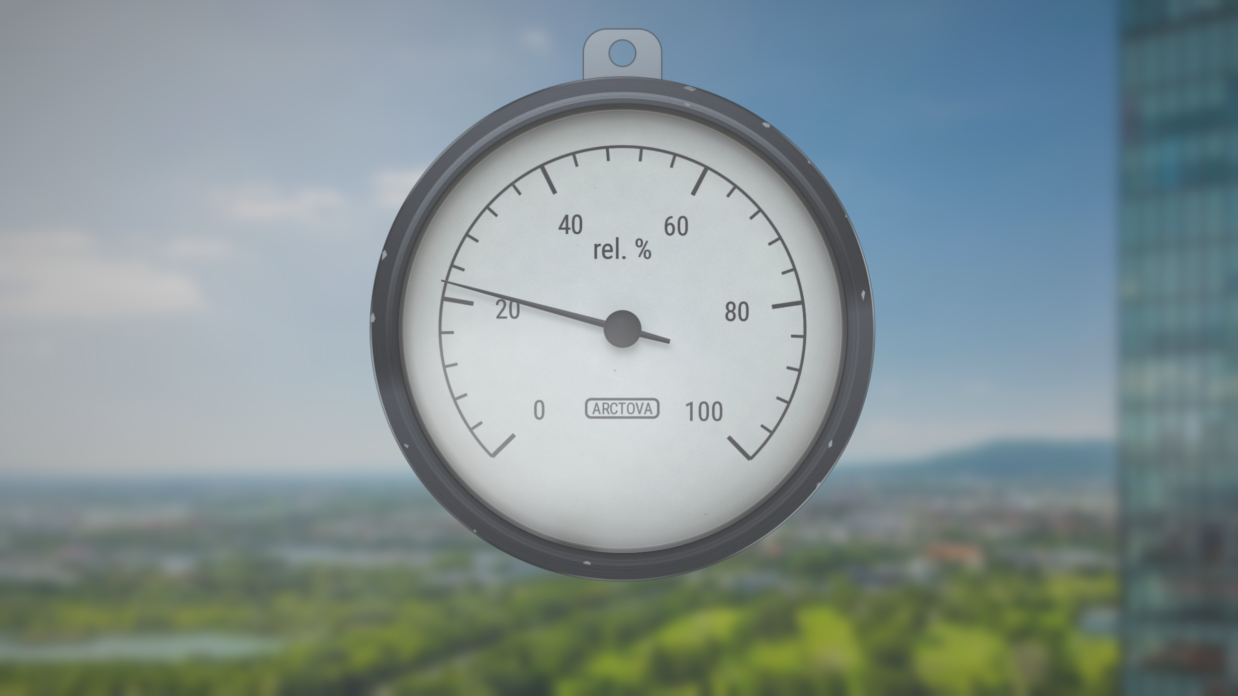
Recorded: 22
